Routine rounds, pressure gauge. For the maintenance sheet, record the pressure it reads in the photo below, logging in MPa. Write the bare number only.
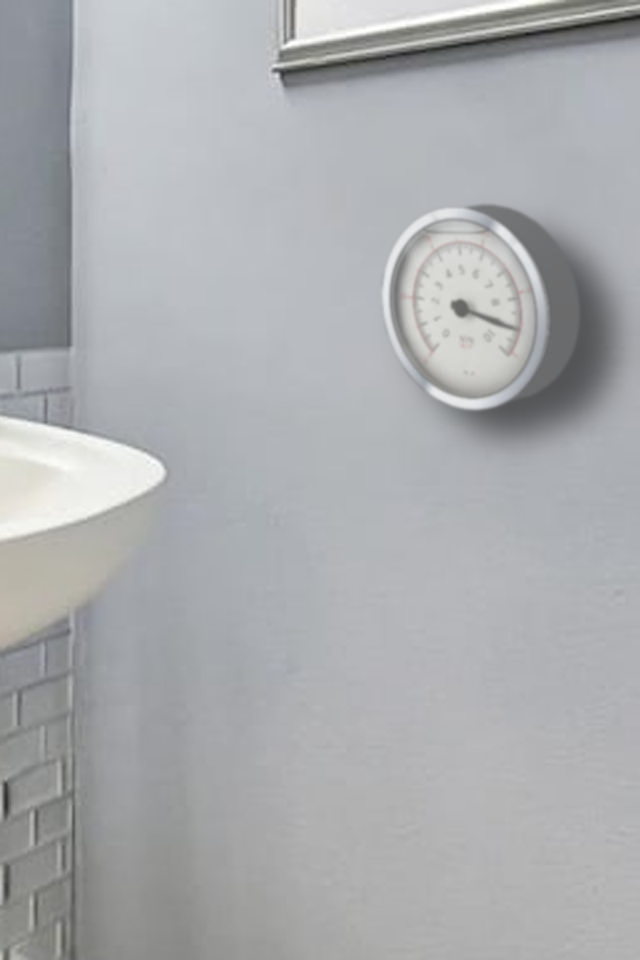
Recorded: 9
